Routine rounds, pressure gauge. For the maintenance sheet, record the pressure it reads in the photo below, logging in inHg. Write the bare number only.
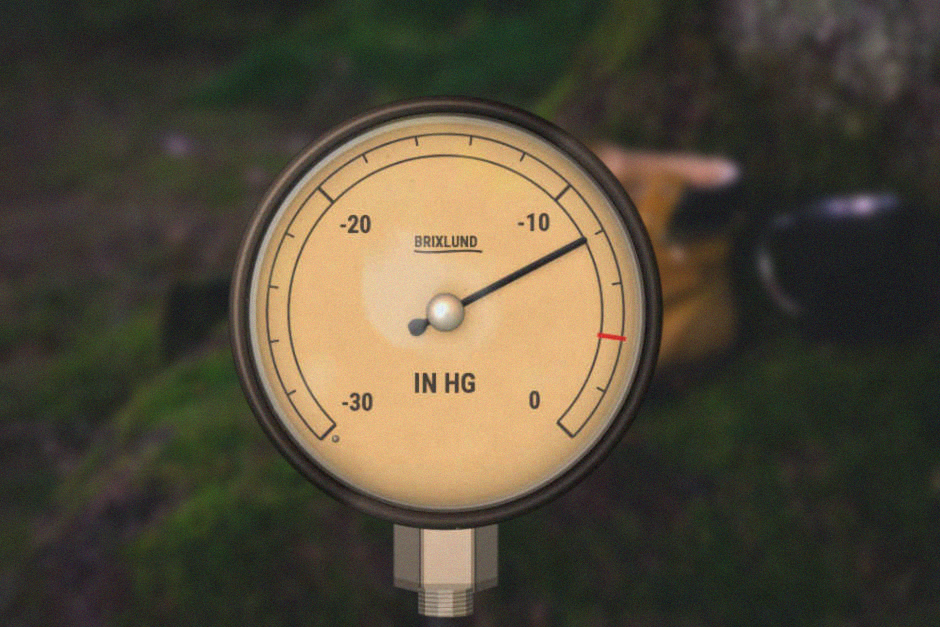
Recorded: -8
